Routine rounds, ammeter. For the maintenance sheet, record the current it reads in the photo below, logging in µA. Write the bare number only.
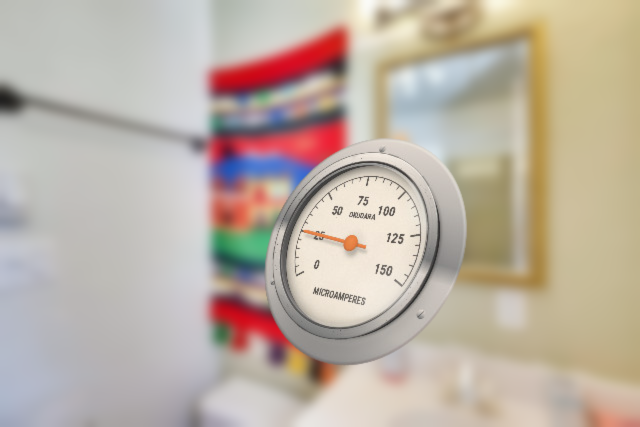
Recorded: 25
